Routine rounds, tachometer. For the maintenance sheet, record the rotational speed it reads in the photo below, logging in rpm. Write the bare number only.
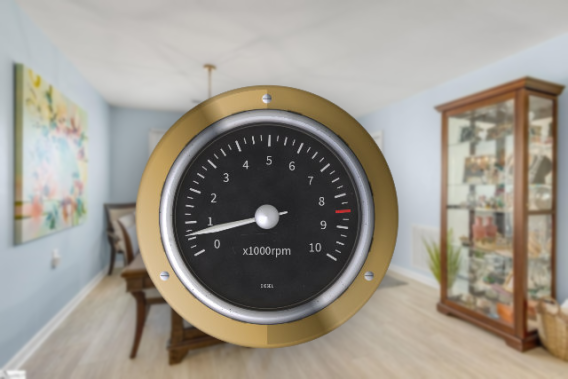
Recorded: 625
